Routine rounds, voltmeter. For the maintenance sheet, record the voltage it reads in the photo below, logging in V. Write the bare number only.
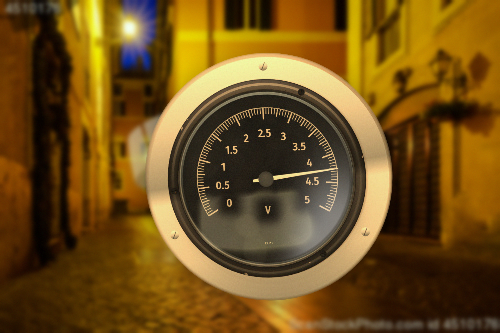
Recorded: 4.25
